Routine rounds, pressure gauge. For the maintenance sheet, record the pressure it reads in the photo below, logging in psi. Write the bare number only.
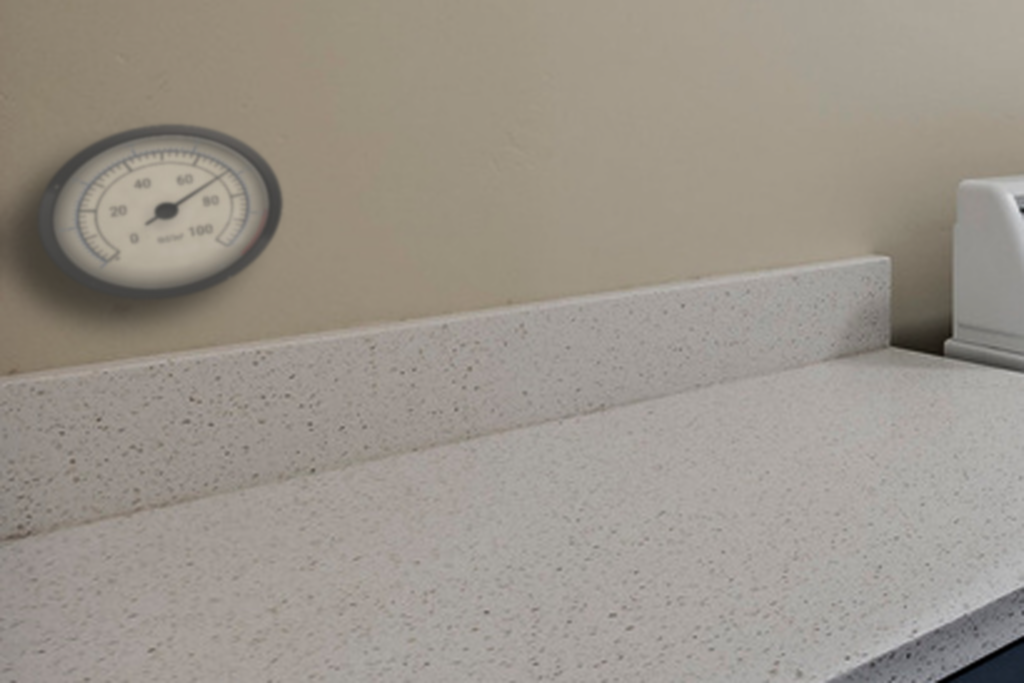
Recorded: 70
